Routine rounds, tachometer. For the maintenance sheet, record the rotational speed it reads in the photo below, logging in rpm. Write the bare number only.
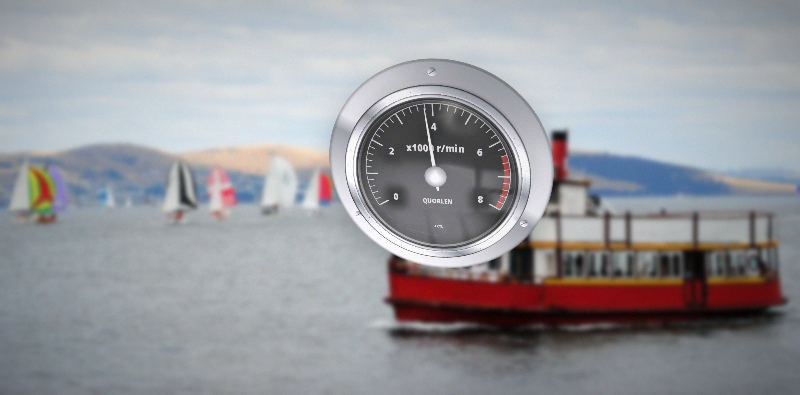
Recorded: 3800
